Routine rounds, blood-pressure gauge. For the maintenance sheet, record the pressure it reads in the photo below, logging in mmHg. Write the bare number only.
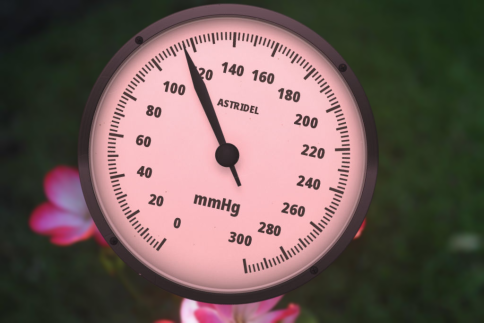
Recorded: 116
